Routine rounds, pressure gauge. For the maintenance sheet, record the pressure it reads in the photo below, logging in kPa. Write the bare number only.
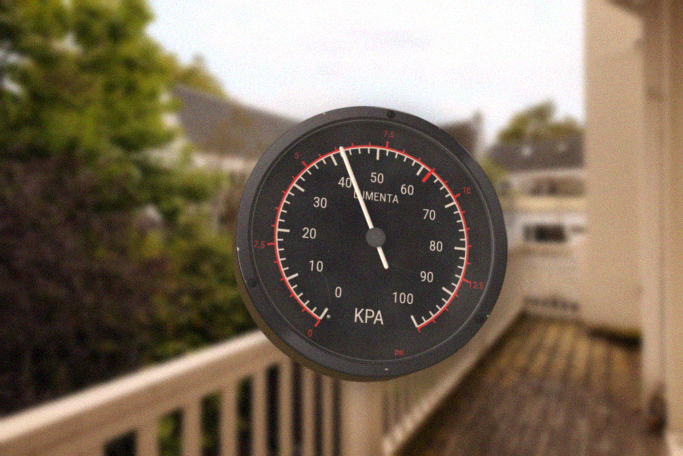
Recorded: 42
